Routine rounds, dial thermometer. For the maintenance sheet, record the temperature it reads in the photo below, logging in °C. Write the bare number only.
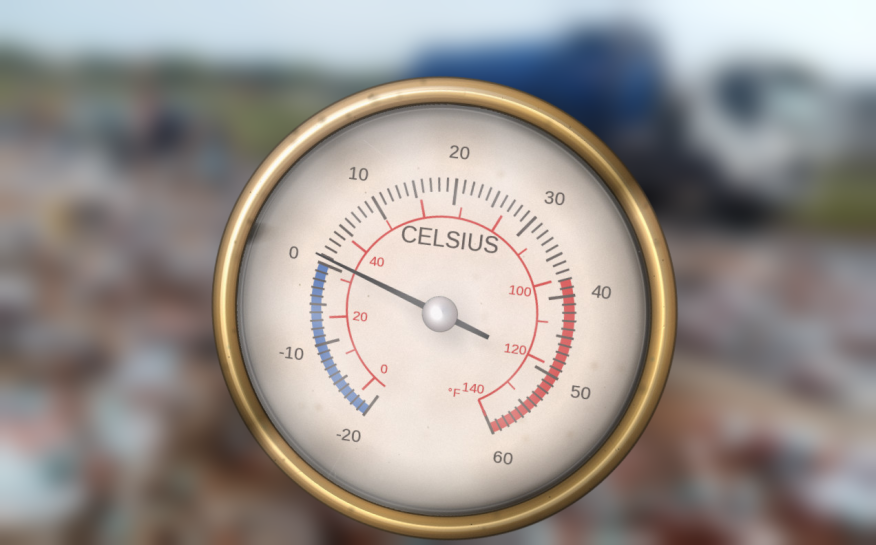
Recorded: 1
